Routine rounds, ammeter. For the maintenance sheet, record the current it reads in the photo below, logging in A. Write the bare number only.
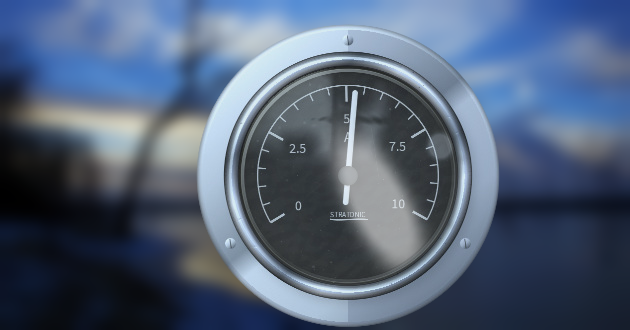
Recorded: 5.25
